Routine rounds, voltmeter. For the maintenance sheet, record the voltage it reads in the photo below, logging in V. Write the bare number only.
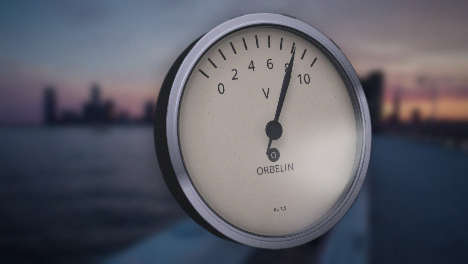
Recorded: 8
